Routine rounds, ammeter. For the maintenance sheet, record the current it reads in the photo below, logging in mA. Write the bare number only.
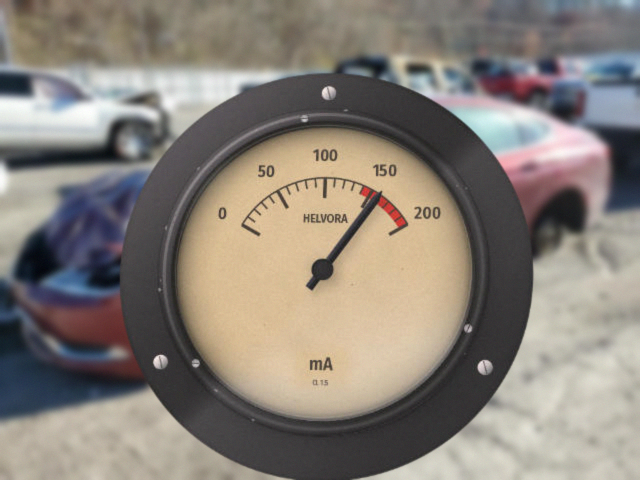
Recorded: 160
